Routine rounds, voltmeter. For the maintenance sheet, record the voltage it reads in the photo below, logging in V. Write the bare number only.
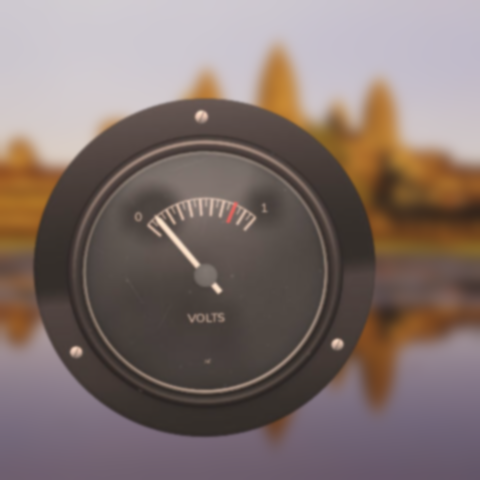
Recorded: 0.1
